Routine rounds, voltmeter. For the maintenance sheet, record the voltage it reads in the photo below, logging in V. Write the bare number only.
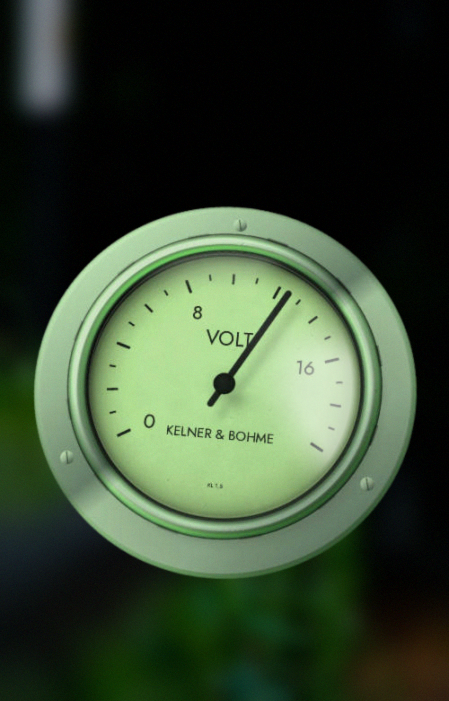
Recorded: 12.5
